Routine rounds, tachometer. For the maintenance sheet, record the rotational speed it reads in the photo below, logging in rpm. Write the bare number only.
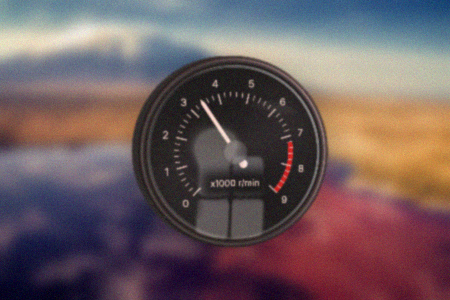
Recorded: 3400
